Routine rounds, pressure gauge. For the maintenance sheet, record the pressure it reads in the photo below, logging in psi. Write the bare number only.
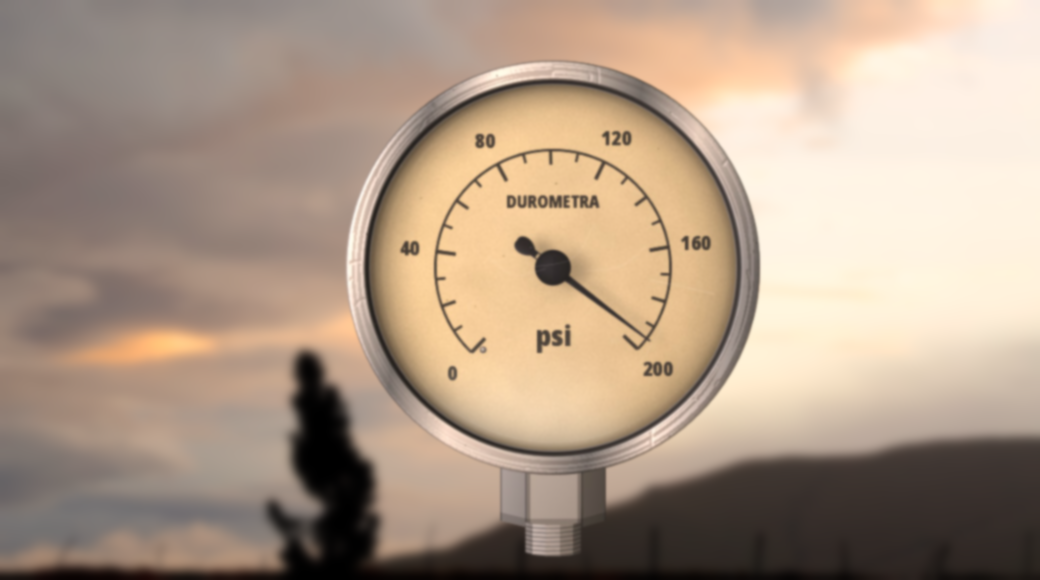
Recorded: 195
